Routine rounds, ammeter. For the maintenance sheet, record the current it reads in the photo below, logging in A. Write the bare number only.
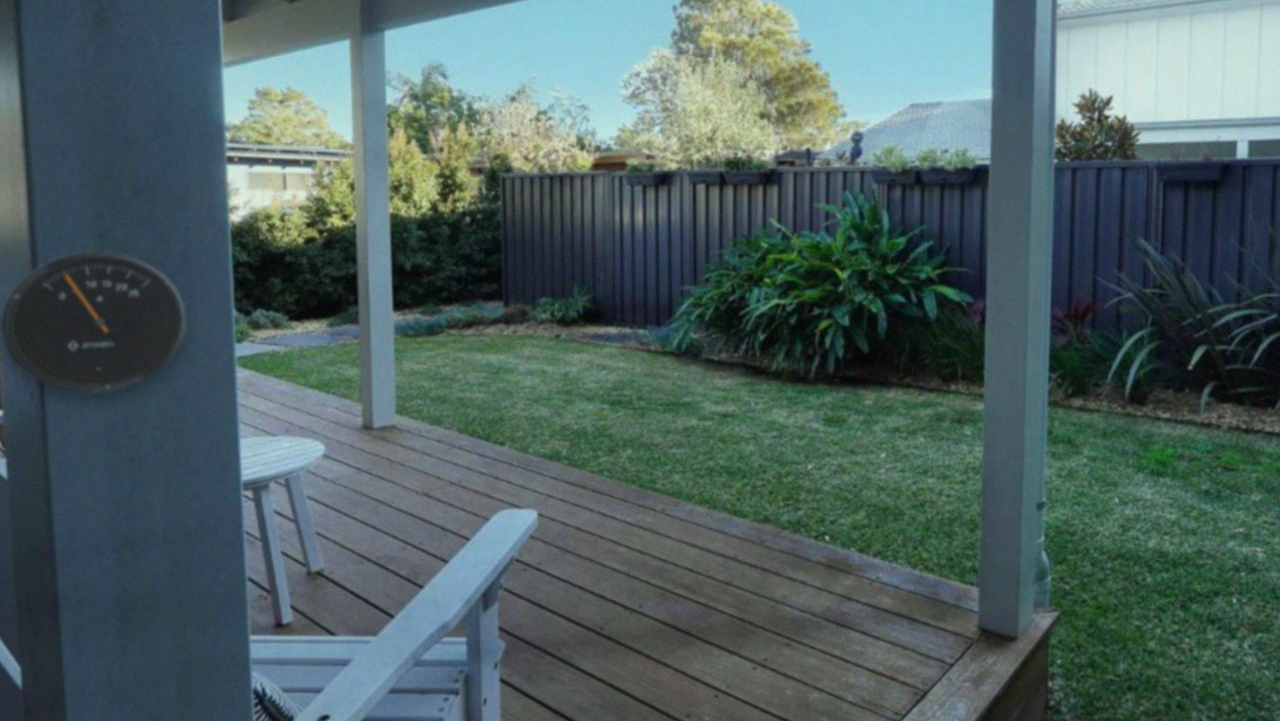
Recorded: 5
